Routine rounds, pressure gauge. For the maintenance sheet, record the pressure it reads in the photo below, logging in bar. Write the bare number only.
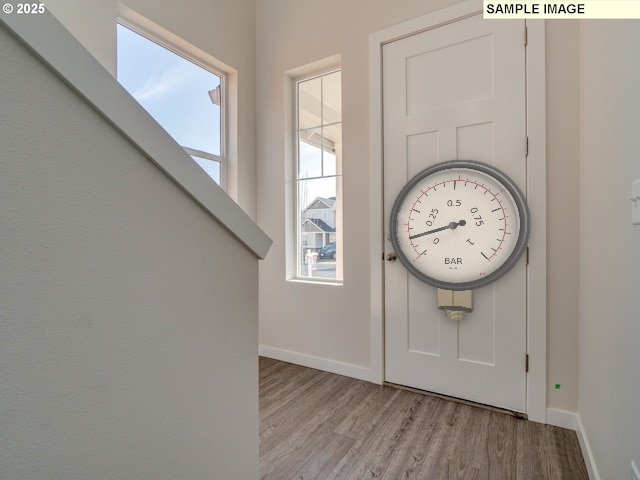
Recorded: 0.1
